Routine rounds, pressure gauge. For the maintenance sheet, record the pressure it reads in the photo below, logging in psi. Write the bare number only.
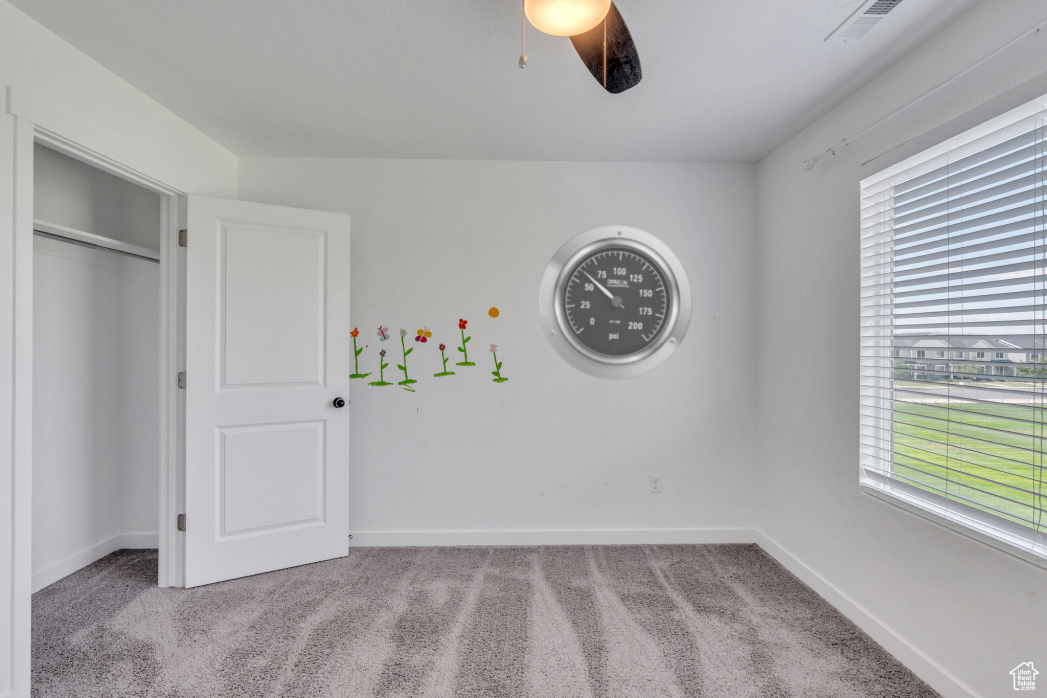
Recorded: 60
